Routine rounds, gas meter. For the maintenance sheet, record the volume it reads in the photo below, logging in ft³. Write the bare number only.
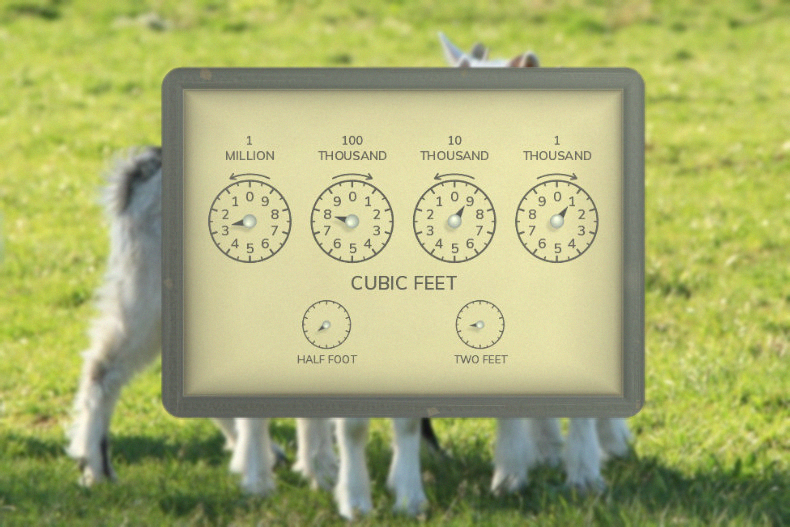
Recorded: 279100
